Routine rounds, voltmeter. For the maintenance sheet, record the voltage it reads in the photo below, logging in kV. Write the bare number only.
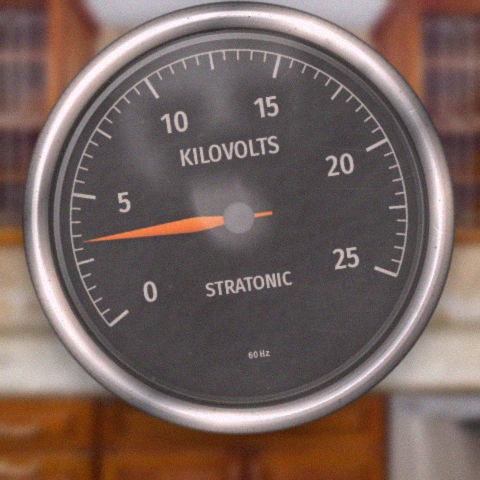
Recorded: 3.25
